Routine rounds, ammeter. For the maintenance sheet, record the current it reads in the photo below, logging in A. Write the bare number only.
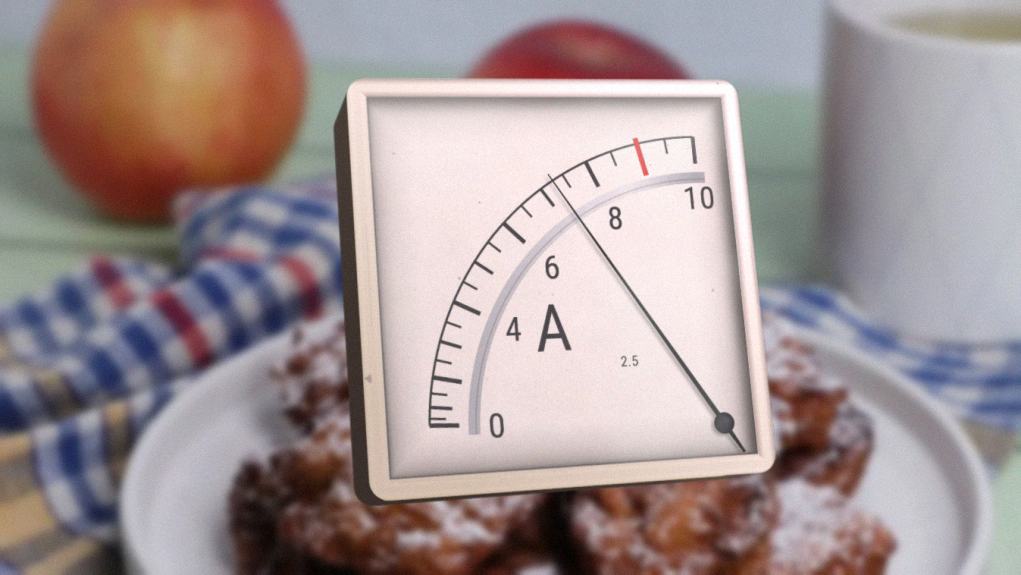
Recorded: 7.25
